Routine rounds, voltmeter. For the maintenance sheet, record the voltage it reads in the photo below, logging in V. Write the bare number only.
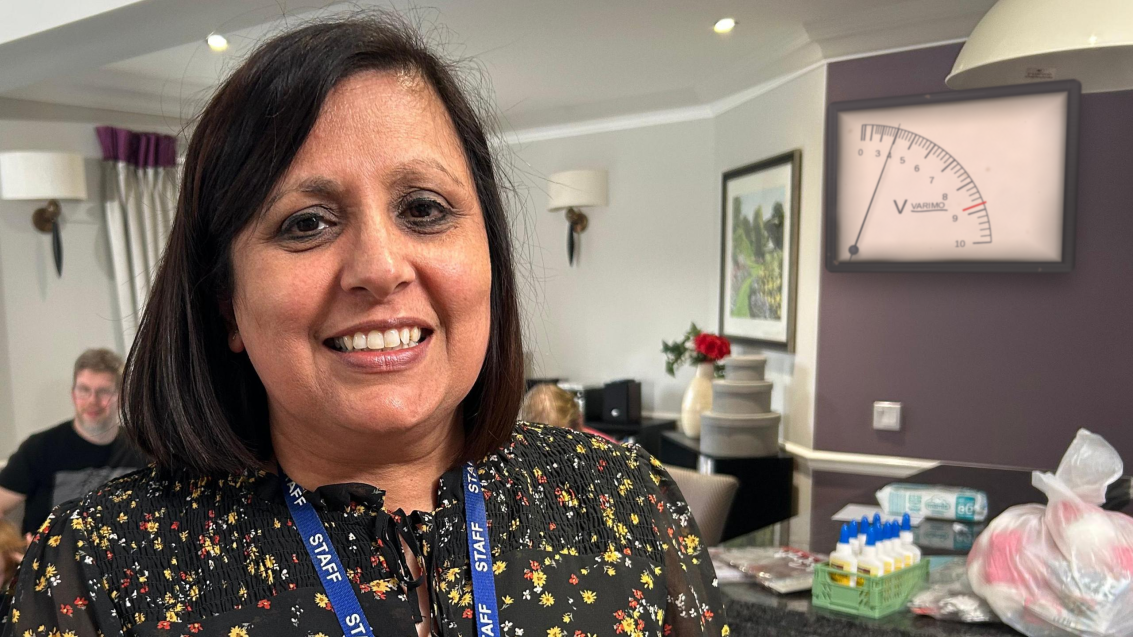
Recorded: 4
